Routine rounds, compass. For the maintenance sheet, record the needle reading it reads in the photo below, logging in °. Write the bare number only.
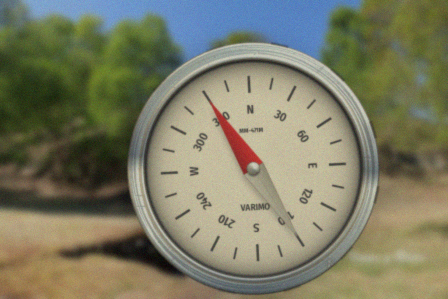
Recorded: 330
